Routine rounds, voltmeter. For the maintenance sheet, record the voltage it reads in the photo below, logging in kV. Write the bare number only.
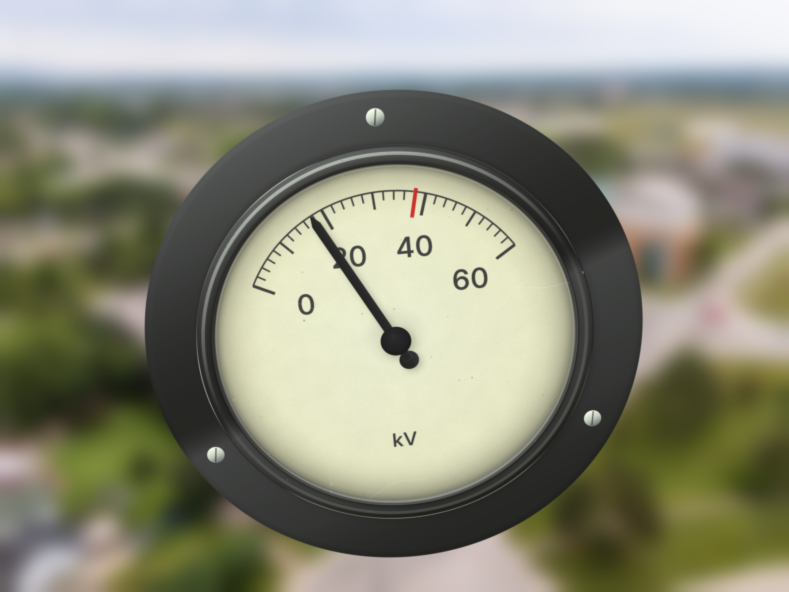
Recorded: 18
